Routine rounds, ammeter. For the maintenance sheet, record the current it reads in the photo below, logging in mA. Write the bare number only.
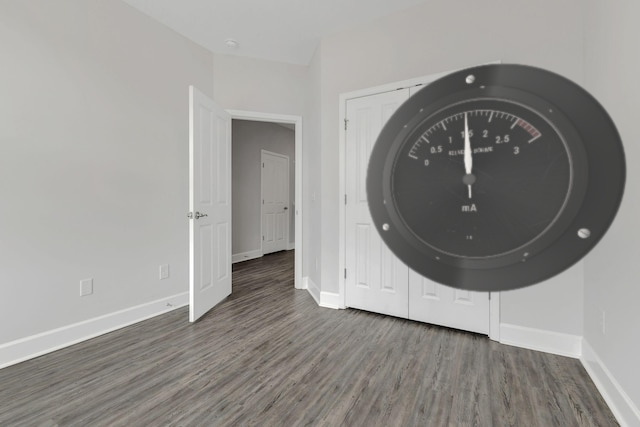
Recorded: 1.5
